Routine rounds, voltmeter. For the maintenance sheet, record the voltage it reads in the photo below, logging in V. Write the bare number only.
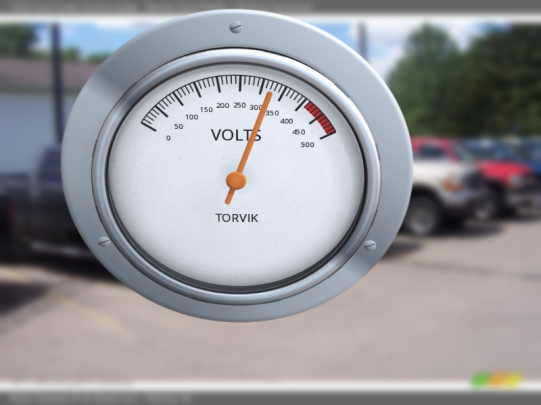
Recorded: 320
